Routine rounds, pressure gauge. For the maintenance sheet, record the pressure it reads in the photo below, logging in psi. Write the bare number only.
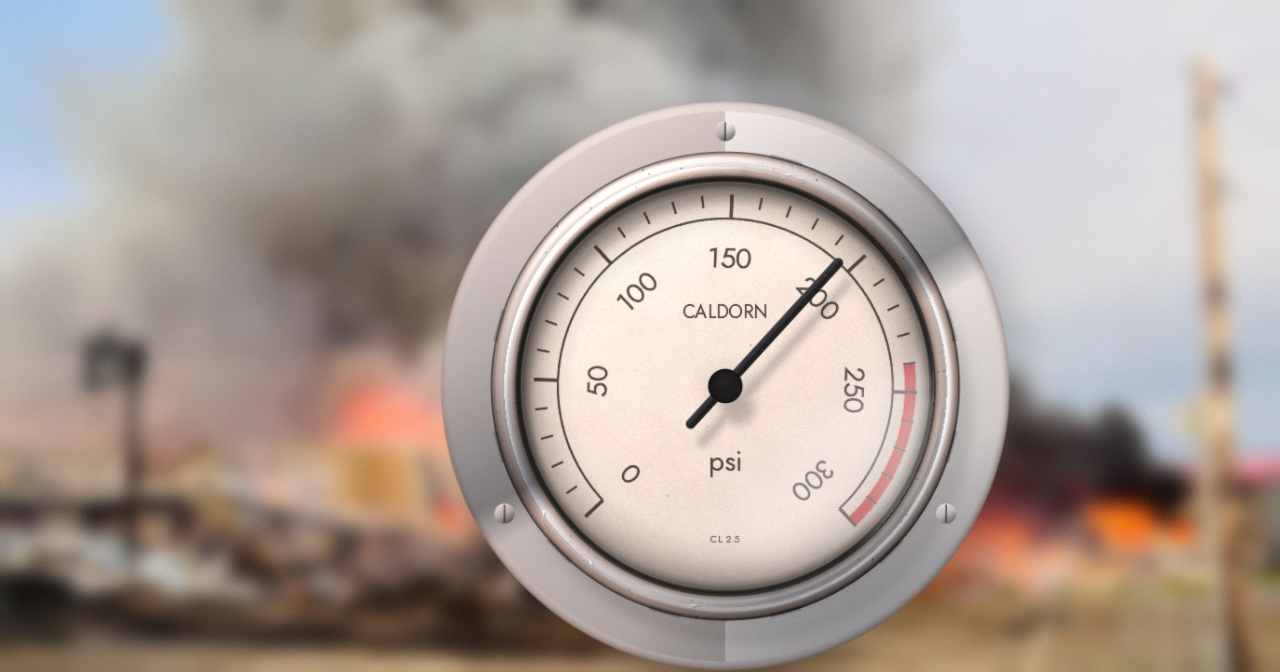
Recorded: 195
